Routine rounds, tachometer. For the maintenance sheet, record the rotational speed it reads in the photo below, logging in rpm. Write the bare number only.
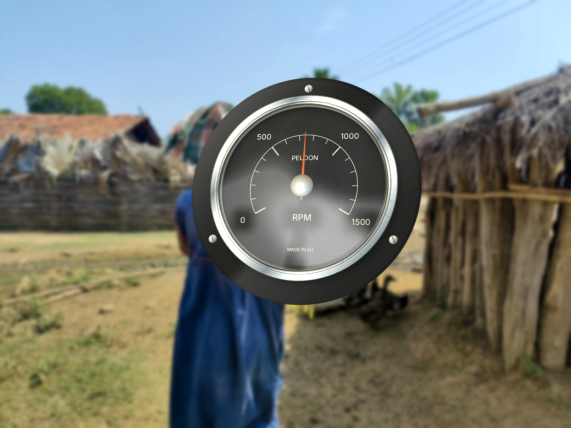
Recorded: 750
